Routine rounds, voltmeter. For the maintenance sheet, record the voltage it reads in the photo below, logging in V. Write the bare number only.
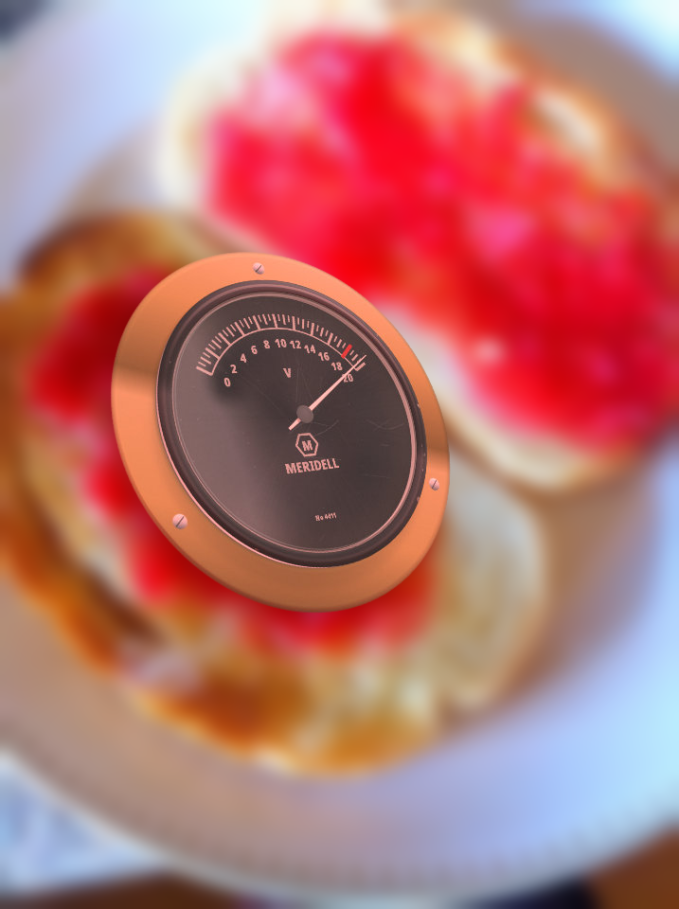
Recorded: 19.5
